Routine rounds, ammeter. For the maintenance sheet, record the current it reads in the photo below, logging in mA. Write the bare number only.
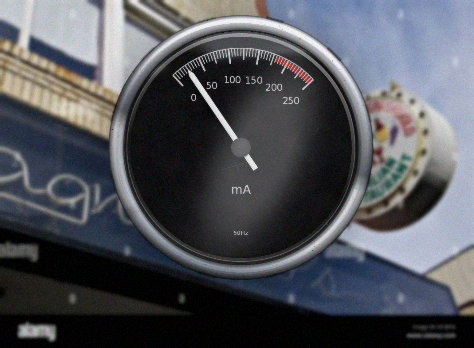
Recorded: 25
